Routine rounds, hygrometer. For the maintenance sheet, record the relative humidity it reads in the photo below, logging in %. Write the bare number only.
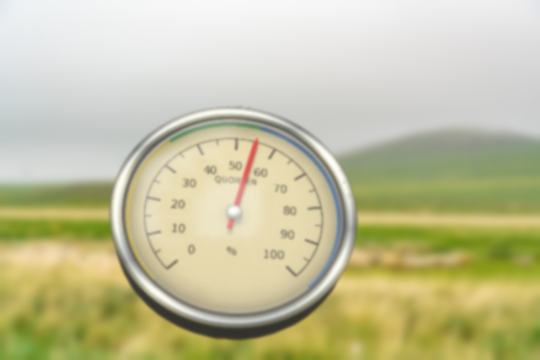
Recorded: 55
